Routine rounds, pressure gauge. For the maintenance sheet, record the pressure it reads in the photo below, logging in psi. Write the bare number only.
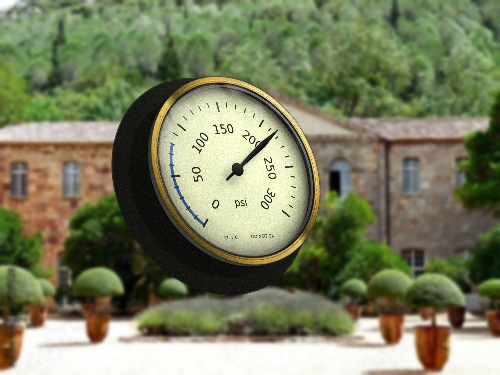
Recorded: 215
